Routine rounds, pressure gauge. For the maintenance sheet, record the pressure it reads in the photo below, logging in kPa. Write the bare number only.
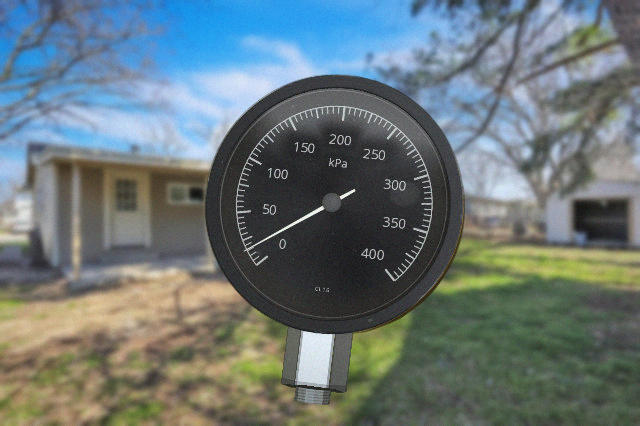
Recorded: 15
